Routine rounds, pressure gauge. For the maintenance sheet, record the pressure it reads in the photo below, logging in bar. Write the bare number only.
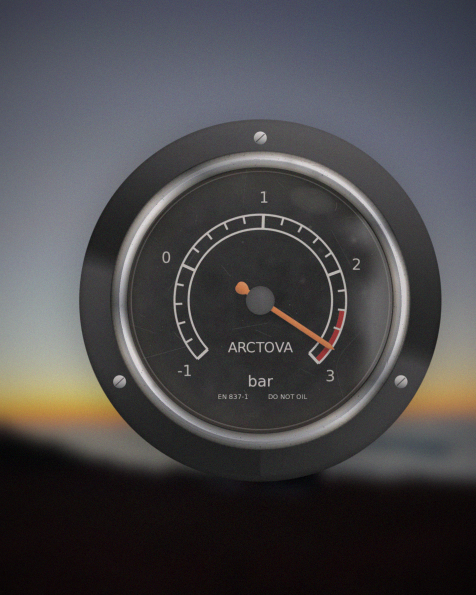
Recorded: 2.8
